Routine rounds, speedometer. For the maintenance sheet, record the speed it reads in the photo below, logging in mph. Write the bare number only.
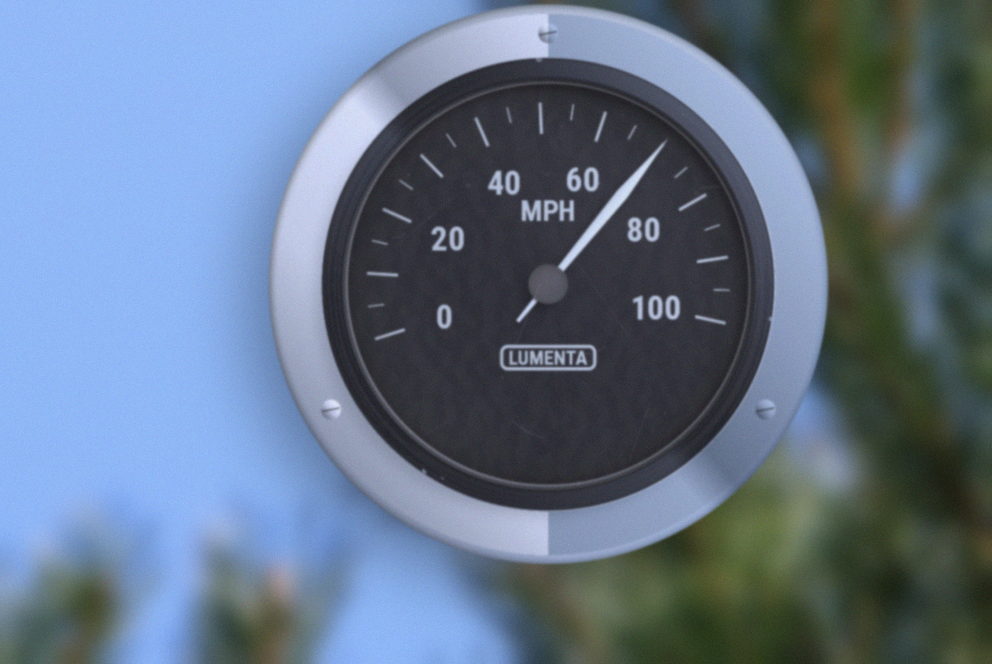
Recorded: 70
